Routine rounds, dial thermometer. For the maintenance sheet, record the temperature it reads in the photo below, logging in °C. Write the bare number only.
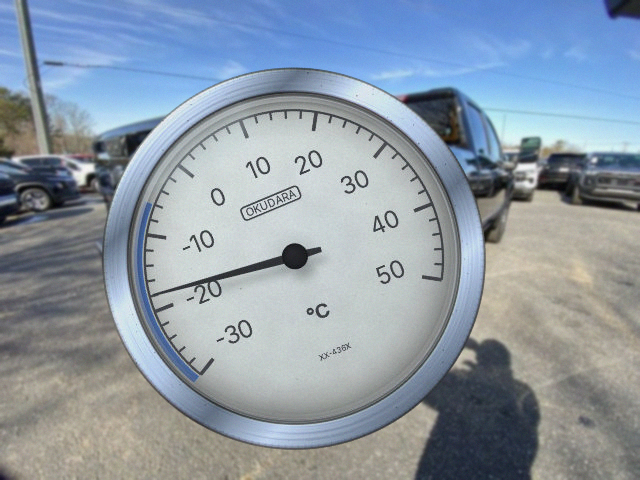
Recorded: -18
